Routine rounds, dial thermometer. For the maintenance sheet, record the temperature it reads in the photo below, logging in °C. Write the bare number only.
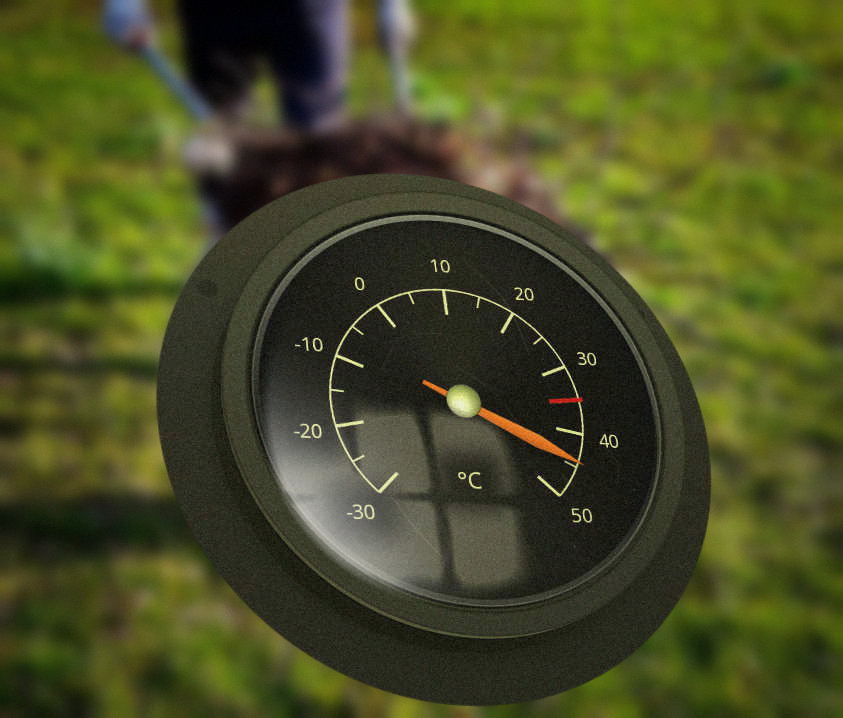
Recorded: 45
